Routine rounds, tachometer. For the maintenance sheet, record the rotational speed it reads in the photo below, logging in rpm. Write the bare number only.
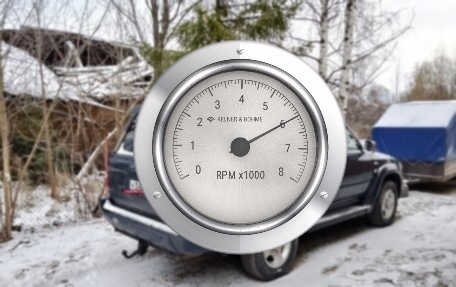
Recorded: 6000
